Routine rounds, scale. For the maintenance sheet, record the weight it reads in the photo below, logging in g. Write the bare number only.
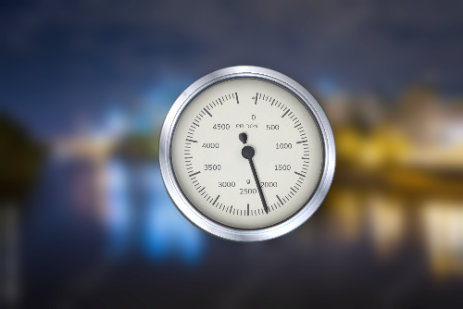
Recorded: 2250
